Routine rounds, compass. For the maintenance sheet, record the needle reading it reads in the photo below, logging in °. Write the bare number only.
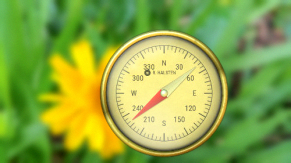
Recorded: 230
